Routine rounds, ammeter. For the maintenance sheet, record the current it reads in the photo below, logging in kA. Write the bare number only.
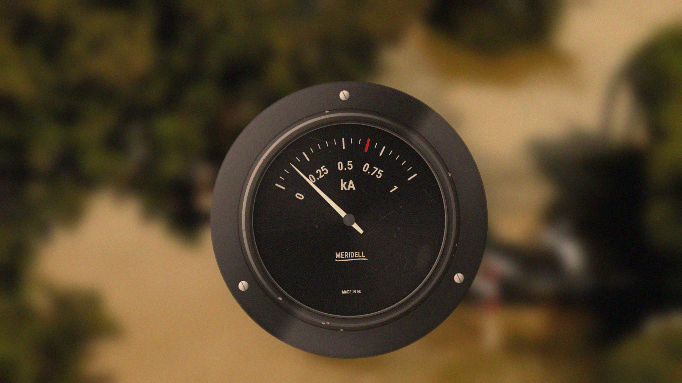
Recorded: 0.15
